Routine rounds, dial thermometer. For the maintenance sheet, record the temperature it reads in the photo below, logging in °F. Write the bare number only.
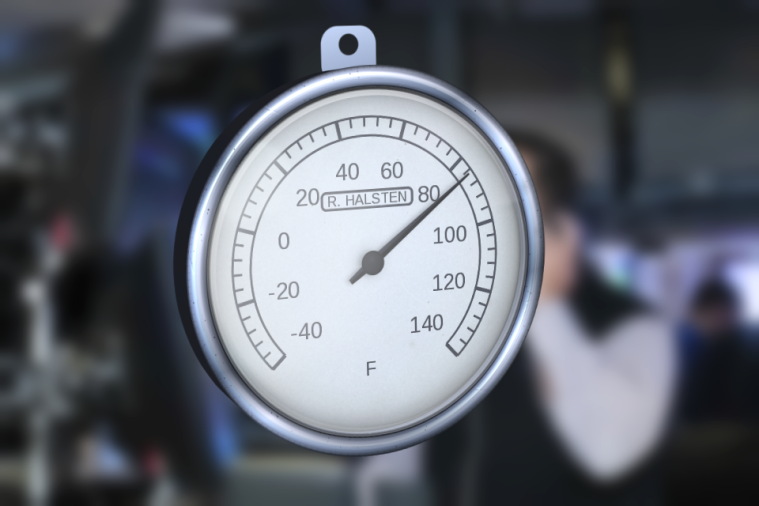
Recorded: 84
